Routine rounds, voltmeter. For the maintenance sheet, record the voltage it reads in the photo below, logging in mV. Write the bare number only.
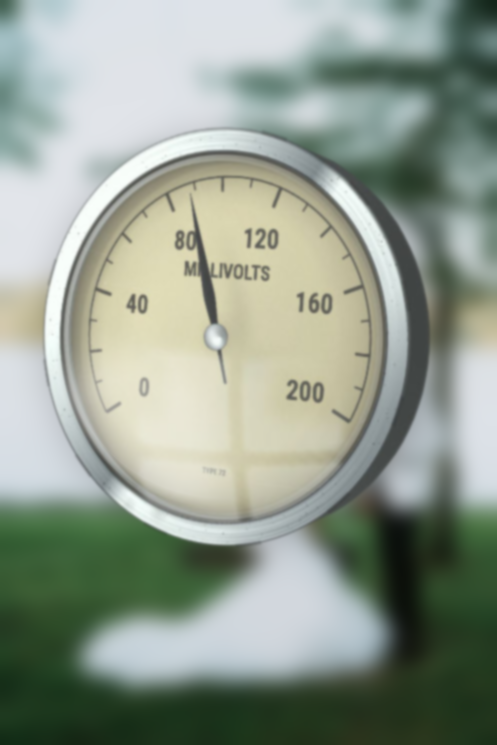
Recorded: 90
